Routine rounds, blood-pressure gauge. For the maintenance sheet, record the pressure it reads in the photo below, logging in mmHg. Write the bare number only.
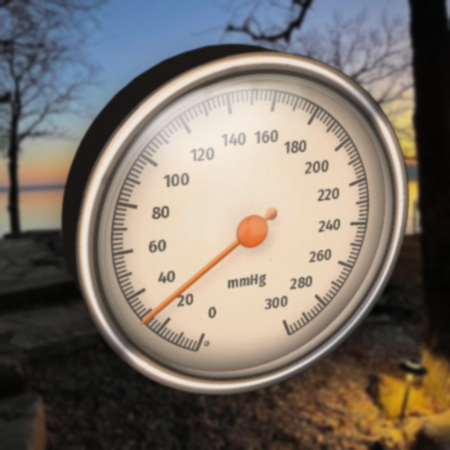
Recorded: 30
